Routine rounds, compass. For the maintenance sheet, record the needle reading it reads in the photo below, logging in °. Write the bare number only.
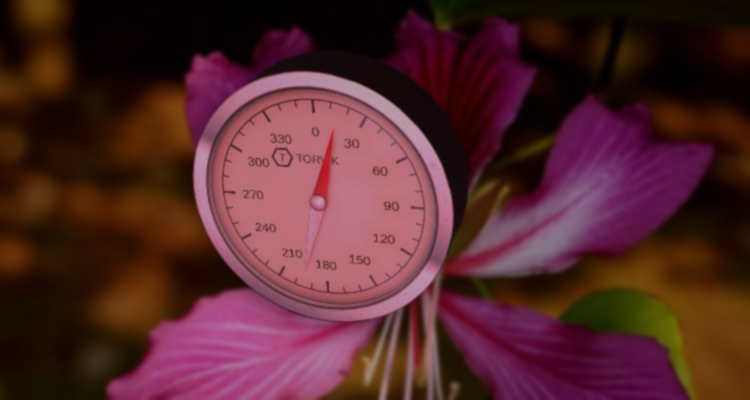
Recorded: 15
